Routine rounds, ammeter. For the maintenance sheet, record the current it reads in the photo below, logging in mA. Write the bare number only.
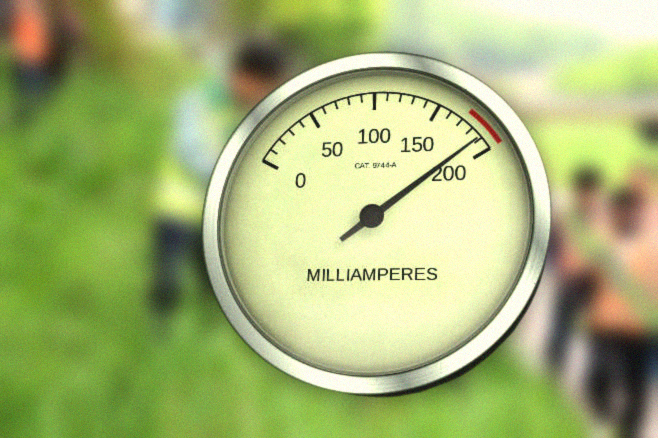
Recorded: 190
